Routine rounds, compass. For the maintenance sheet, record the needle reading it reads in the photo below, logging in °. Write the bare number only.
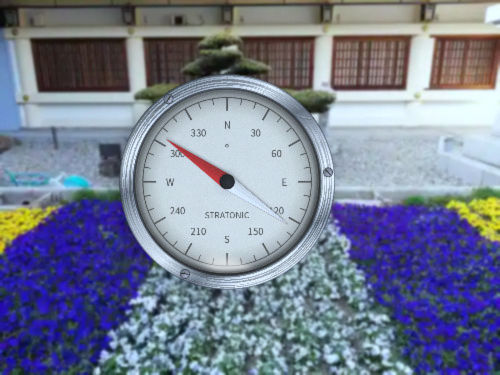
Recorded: 305
